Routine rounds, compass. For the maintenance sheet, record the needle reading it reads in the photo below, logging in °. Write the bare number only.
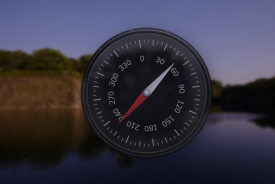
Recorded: 230
